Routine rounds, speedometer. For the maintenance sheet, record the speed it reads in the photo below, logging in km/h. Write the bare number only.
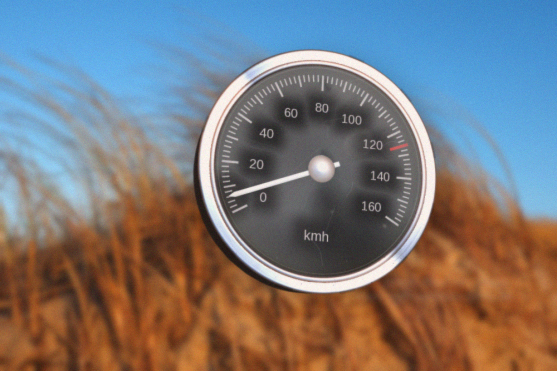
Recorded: 6
